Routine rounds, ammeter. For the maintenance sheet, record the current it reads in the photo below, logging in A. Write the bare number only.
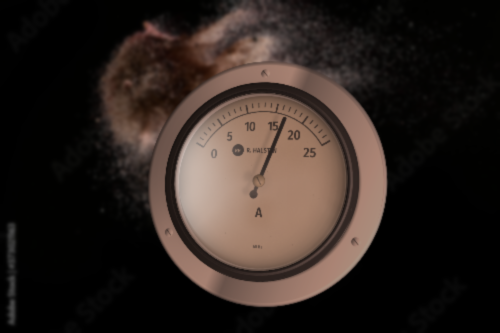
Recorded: 17
